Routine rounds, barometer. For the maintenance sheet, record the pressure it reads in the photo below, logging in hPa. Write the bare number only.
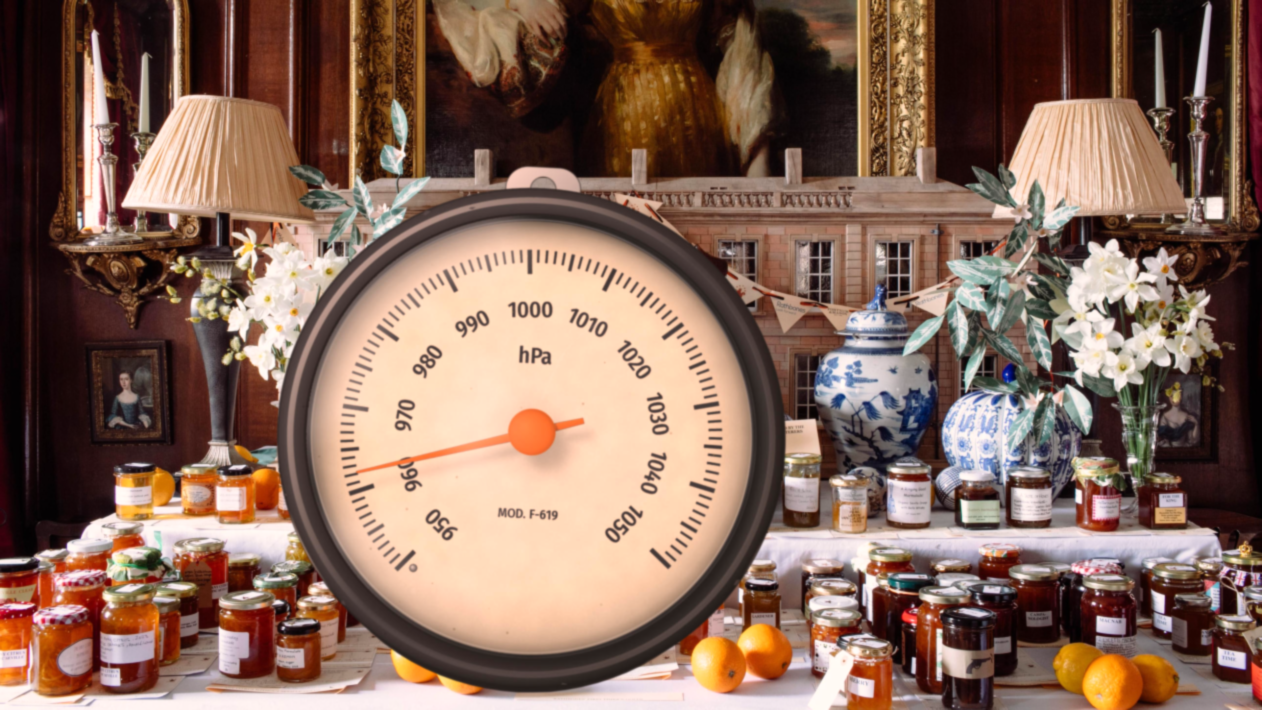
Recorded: 962
